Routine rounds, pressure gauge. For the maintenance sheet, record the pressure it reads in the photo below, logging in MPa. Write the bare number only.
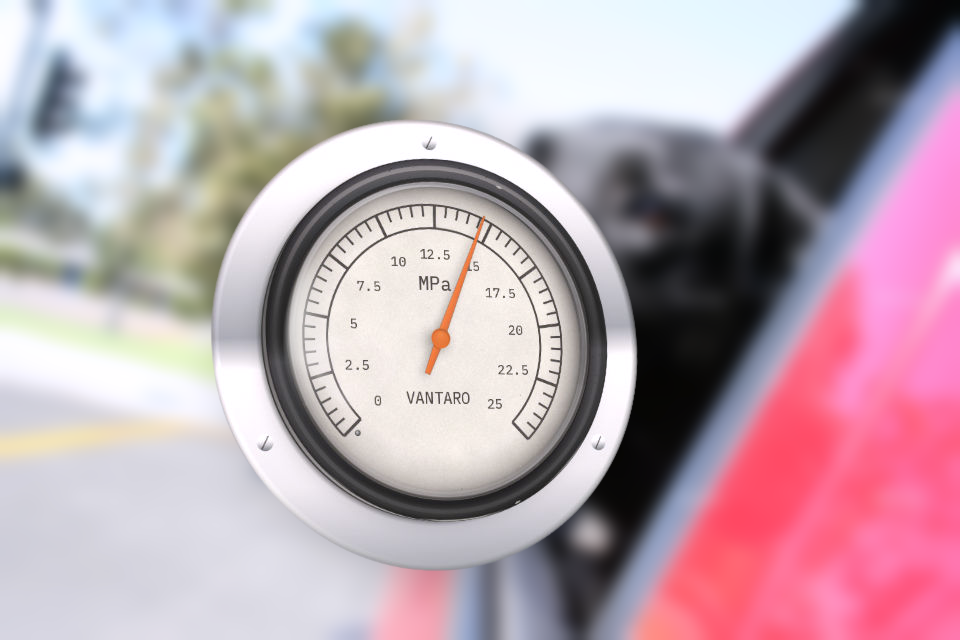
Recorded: 14.5
